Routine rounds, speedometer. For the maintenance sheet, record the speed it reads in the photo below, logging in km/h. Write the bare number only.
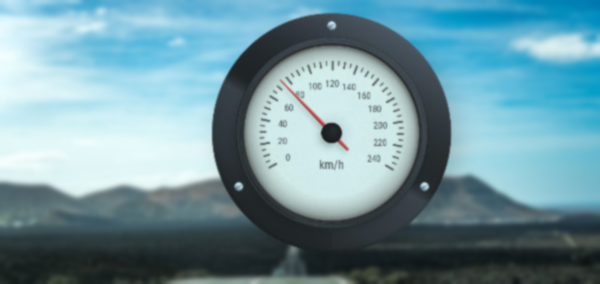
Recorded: 75
